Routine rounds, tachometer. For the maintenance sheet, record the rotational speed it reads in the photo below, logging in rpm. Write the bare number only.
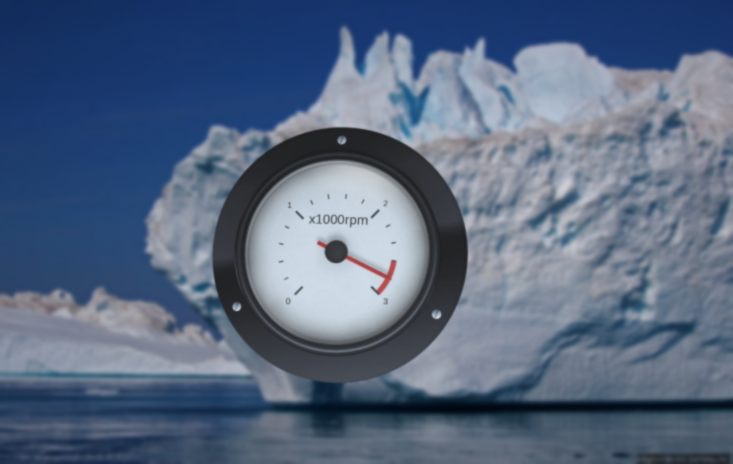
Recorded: 2800
